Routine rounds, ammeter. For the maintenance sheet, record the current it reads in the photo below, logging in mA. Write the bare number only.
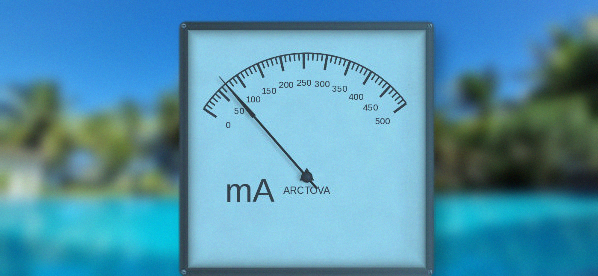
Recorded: 70
